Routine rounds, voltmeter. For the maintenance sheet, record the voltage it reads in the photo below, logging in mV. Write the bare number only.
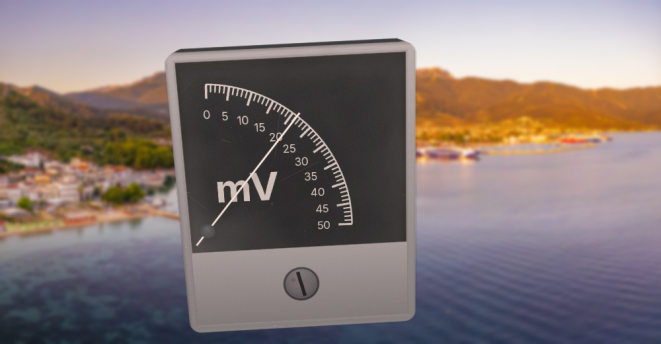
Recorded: 21
